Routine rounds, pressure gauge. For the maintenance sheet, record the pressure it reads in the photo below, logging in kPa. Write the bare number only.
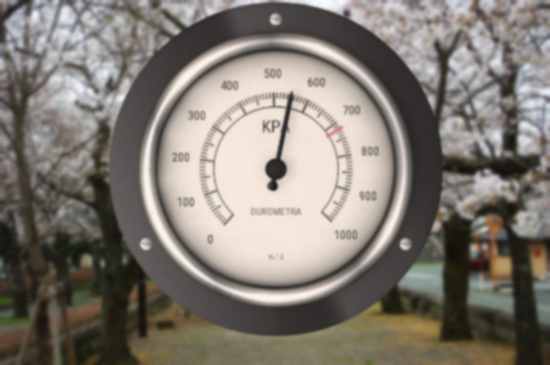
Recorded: 550
